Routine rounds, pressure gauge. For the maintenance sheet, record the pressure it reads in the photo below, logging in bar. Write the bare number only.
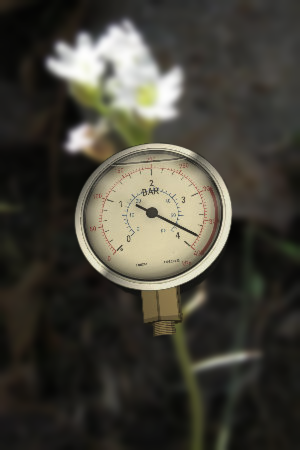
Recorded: 3.8
